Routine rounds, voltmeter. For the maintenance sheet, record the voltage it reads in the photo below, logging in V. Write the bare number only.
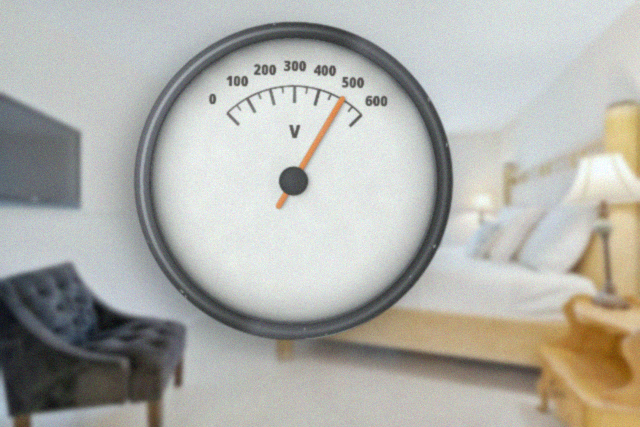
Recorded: 500
